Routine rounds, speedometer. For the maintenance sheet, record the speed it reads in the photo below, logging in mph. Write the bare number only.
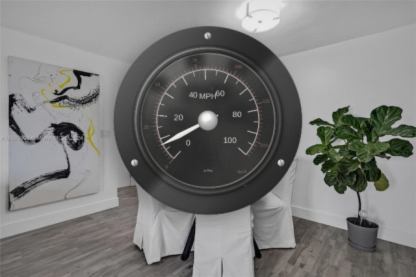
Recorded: 7.5
